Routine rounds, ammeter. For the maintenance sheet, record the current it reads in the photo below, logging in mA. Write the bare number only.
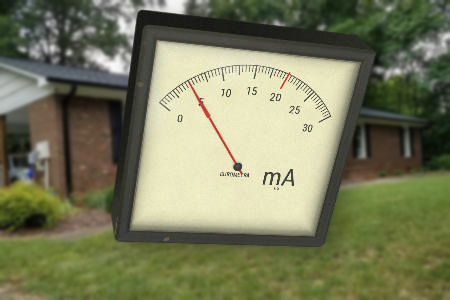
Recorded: 5
